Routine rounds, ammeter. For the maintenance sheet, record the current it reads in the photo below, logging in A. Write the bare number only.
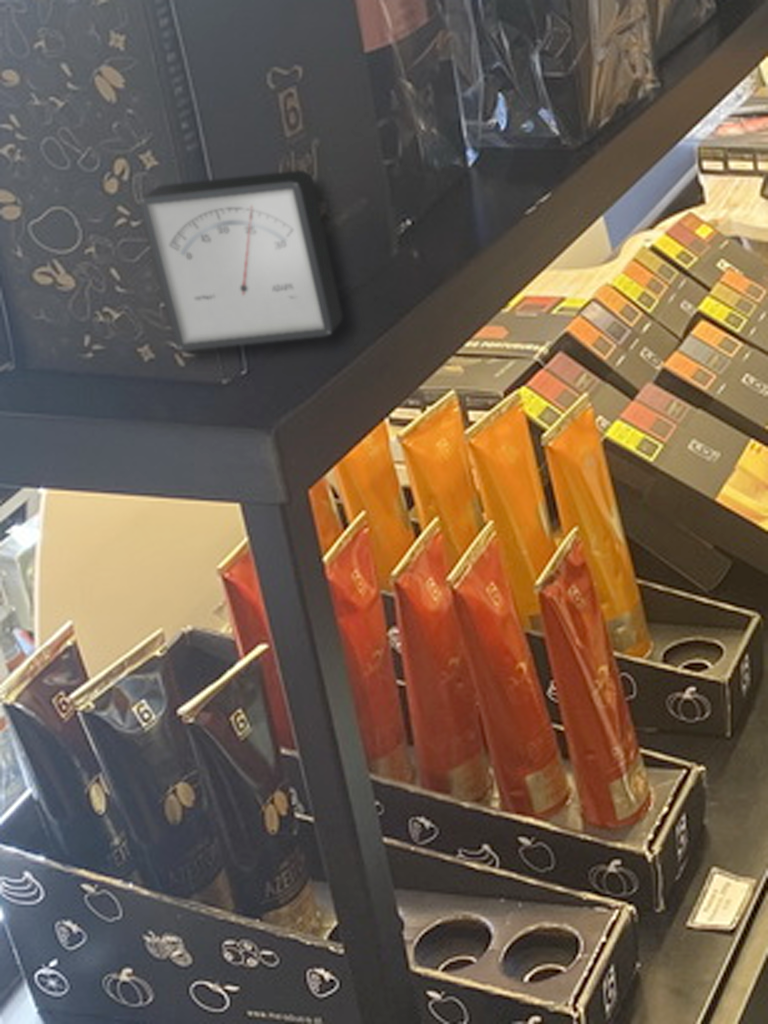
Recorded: 25
